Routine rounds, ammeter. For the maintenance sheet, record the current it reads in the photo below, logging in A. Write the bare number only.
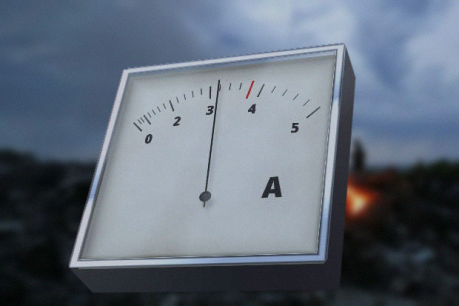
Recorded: 3.2
